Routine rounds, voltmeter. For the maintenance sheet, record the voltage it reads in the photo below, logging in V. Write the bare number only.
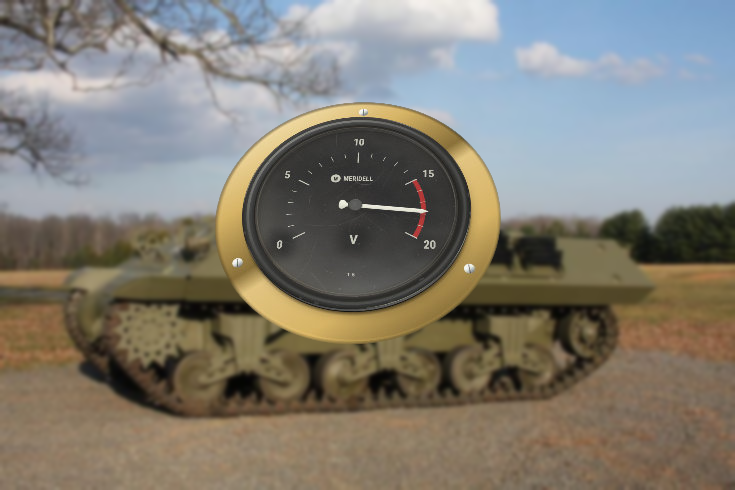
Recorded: 18
